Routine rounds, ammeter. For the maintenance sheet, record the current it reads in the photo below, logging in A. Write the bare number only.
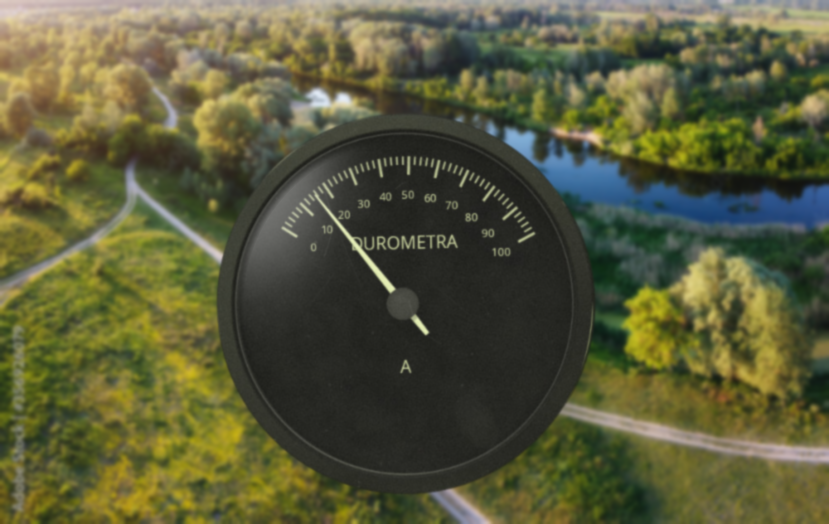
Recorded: 16
